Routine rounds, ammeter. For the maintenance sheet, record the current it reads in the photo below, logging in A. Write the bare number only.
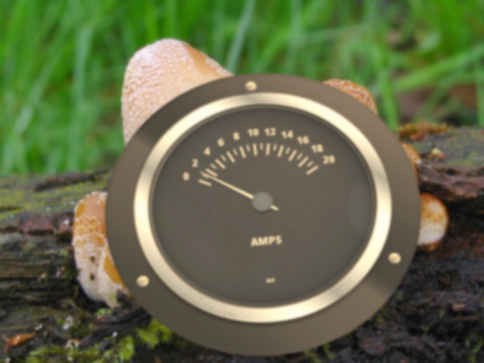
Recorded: 1
